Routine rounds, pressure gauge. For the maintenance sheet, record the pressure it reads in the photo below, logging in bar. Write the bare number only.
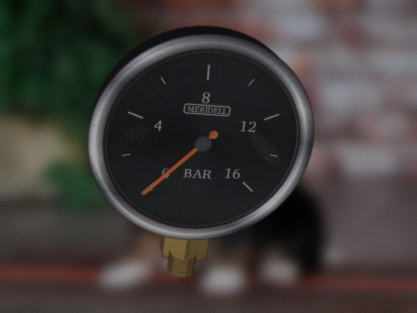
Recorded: 0
